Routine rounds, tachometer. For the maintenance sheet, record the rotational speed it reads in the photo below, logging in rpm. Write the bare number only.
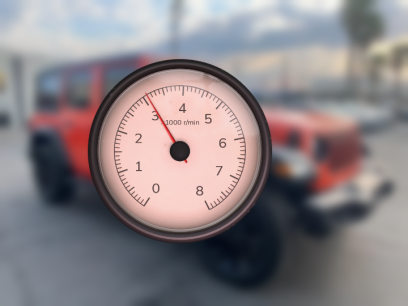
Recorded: 3100
